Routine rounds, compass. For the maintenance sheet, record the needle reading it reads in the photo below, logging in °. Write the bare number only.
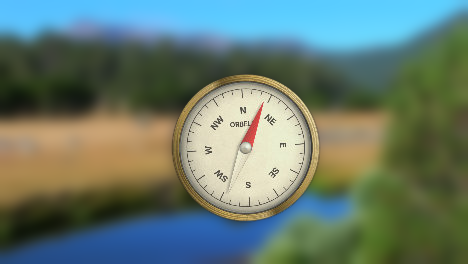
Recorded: 25
